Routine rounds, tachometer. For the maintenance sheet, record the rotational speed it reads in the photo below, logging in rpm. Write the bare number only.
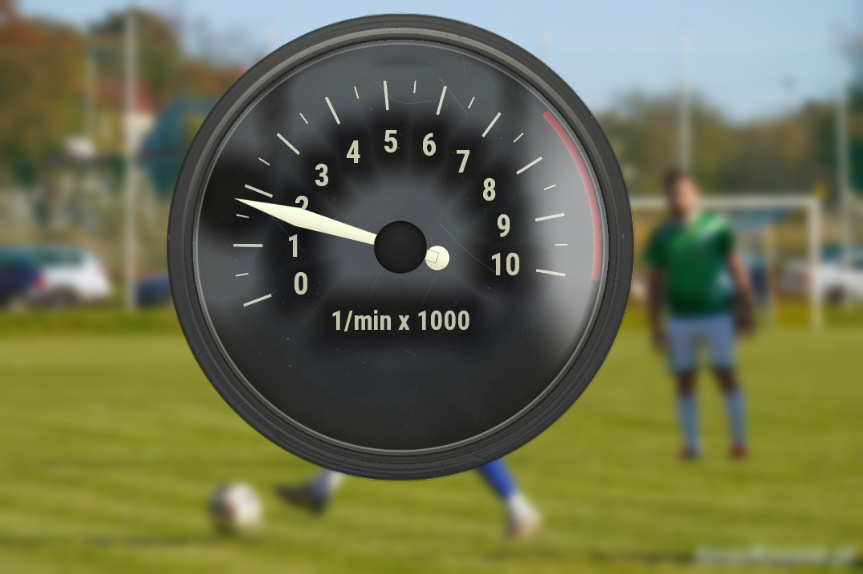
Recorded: 1750
